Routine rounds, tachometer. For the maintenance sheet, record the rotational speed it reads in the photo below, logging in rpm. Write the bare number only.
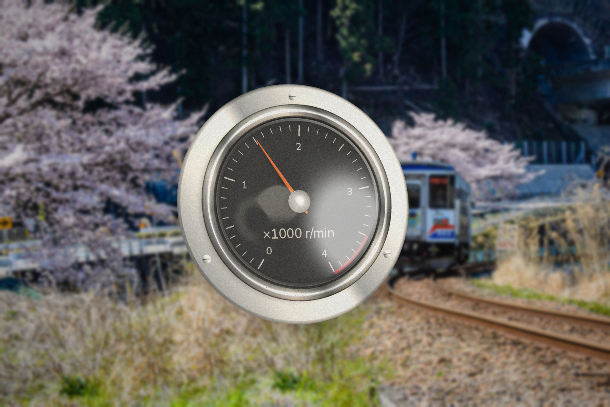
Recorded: 1500
